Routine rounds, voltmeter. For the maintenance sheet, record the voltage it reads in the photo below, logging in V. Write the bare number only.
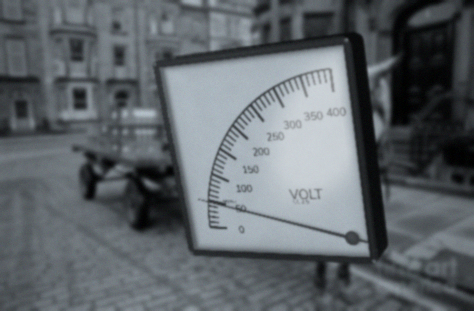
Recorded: 50
